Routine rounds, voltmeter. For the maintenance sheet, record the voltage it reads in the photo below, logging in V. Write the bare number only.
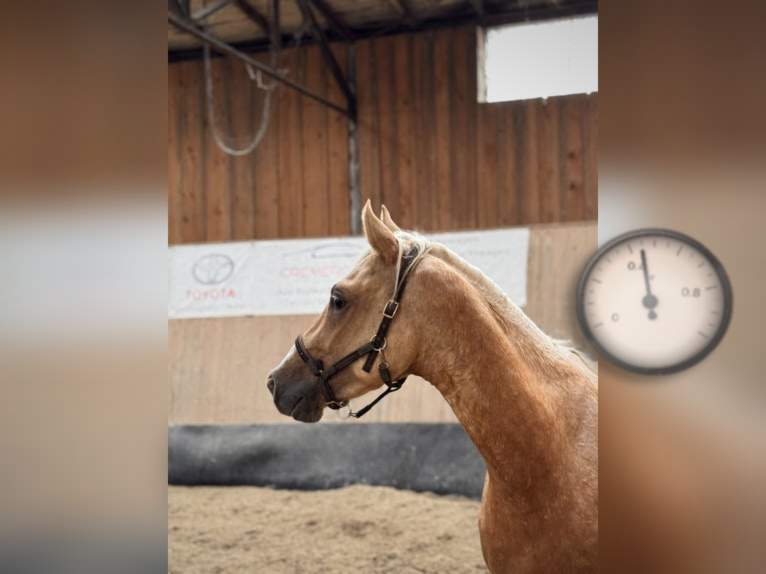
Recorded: 0.45
